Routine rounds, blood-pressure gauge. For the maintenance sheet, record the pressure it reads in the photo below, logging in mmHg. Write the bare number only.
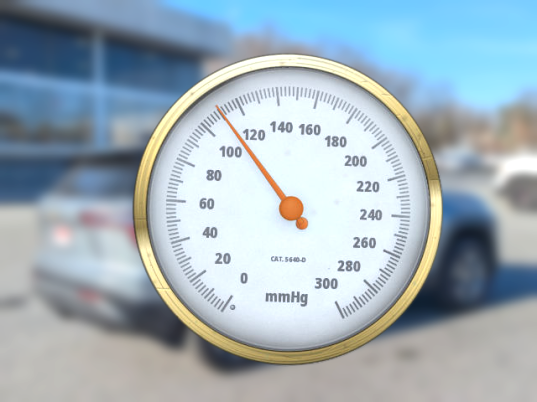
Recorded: 110
